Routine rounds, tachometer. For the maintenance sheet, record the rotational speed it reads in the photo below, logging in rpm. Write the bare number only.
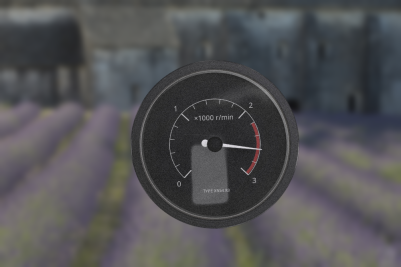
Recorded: 2600
